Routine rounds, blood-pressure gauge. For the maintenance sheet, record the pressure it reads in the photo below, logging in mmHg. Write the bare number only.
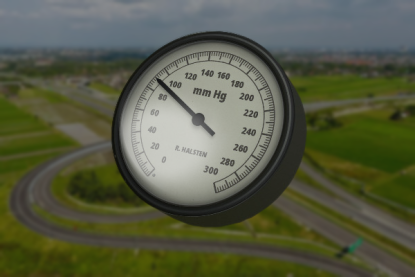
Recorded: 90
